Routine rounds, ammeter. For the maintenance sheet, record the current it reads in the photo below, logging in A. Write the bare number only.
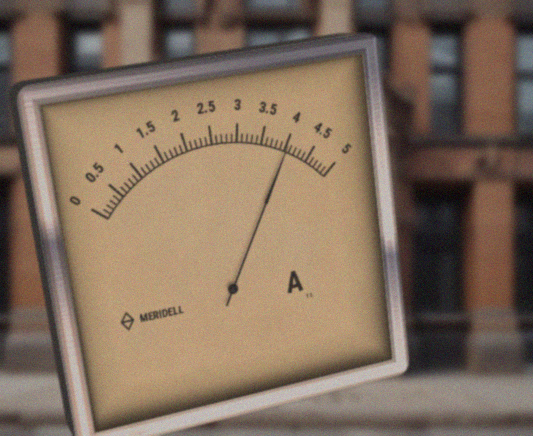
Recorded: 4
